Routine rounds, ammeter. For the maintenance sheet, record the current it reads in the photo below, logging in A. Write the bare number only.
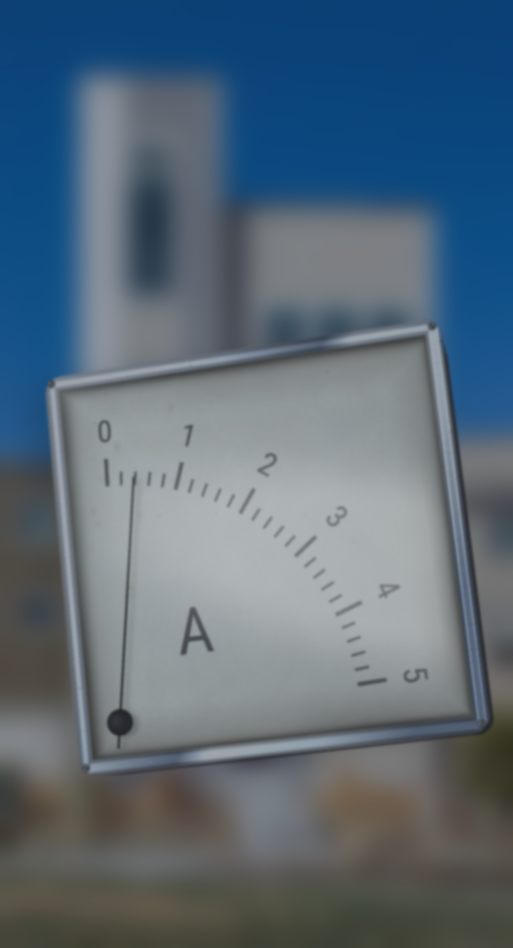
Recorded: 0.4
